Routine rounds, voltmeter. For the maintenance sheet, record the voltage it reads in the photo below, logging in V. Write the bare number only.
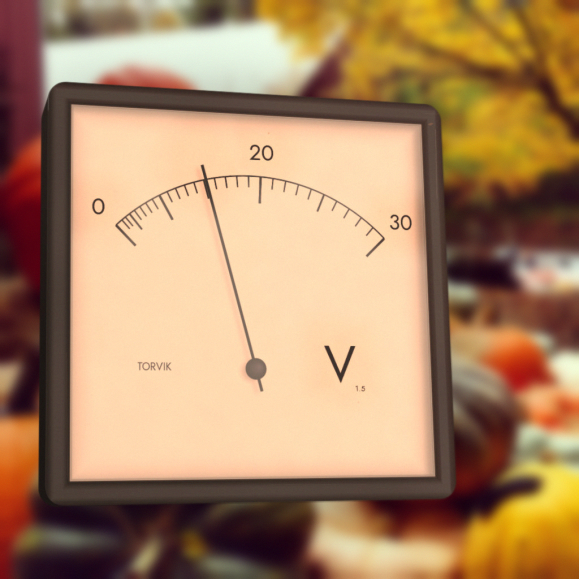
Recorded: 15
